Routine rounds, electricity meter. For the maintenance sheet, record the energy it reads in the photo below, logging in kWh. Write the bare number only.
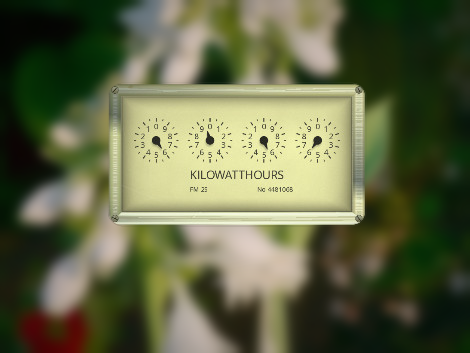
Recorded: 5956
